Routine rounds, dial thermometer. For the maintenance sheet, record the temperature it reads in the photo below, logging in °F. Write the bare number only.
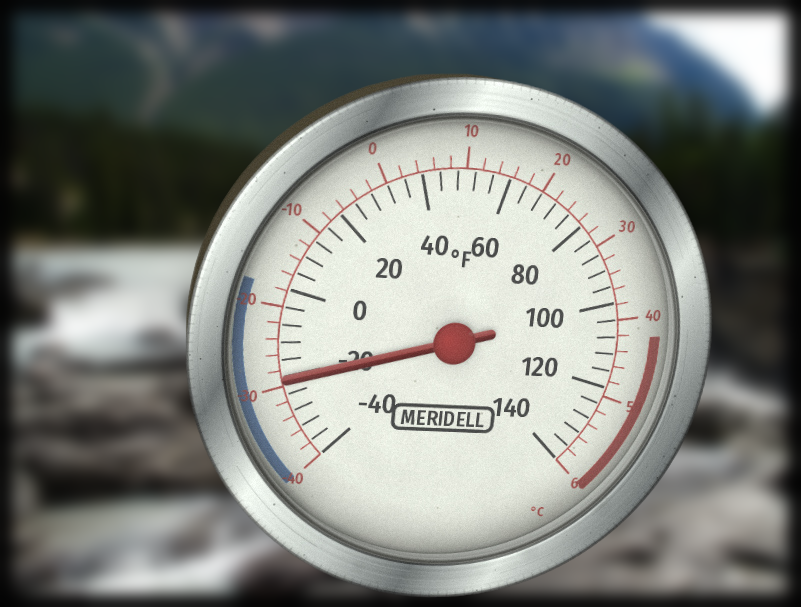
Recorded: -20
